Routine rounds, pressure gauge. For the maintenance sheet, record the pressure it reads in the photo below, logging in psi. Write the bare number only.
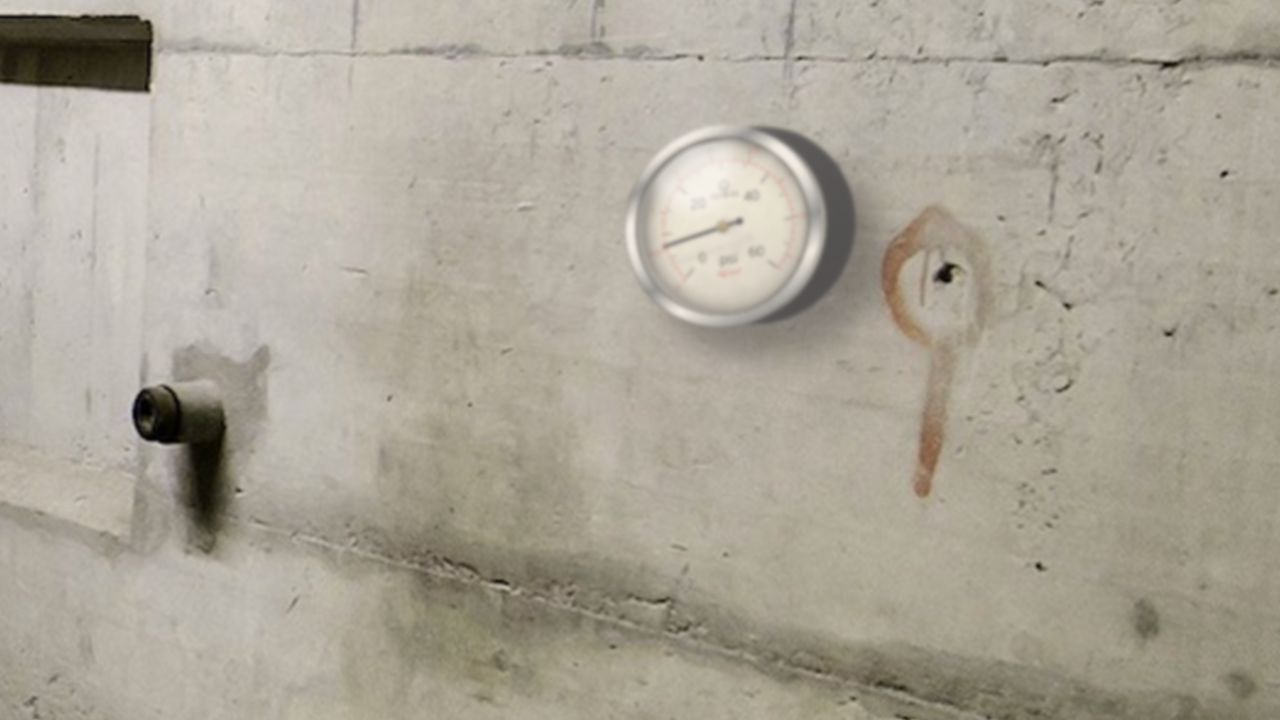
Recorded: 7.5
